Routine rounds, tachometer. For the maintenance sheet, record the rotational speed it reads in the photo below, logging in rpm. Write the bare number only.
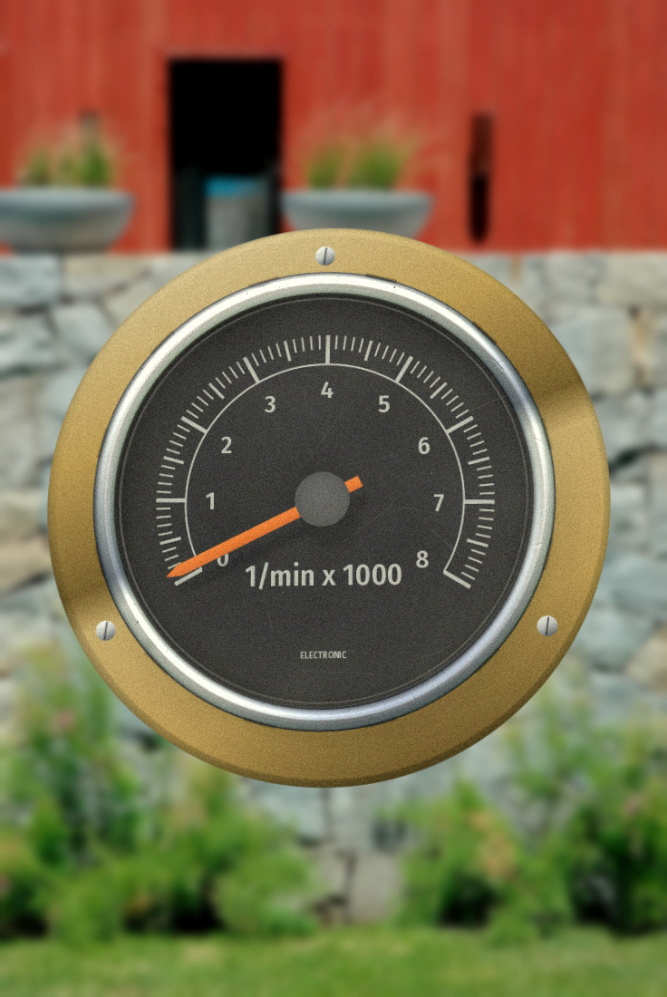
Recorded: 100
